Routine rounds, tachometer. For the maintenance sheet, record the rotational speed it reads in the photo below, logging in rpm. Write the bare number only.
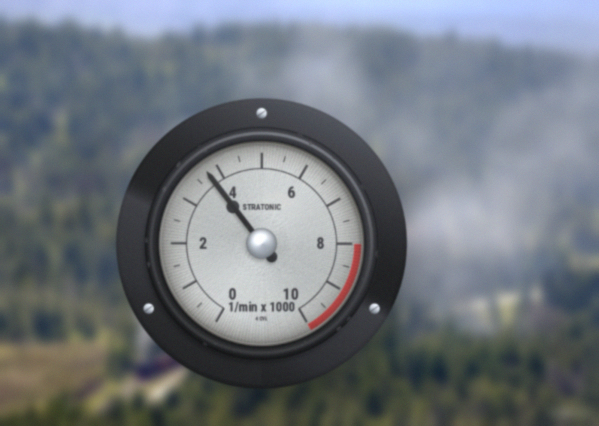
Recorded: 3750
